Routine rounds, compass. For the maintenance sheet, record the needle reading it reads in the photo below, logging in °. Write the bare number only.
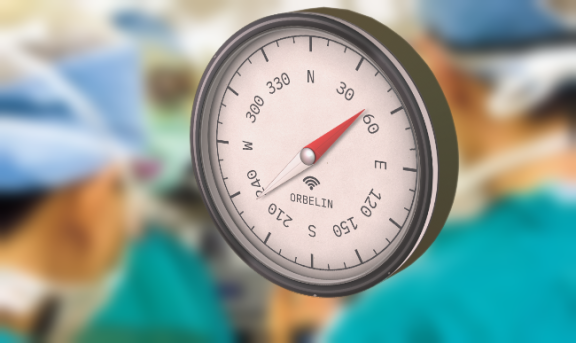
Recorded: 50
